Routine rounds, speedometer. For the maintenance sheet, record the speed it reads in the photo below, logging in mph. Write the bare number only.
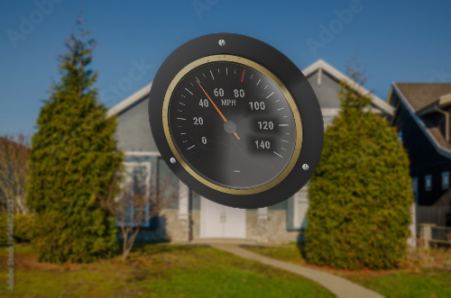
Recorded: 50
